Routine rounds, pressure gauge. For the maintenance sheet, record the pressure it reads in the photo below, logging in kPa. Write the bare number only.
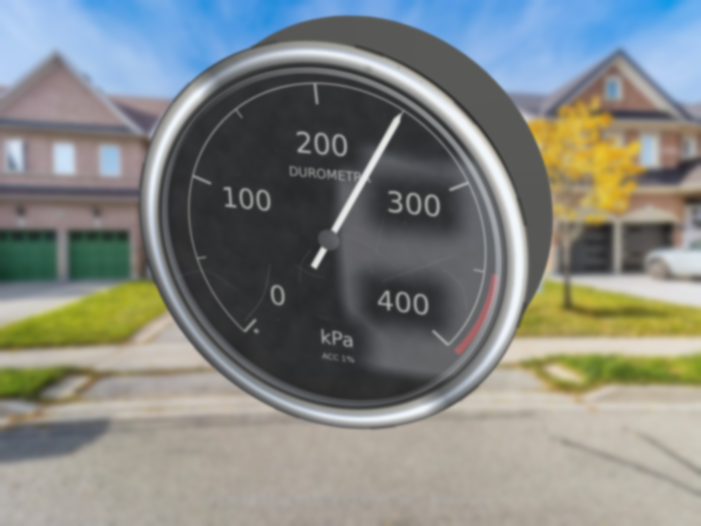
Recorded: 250
